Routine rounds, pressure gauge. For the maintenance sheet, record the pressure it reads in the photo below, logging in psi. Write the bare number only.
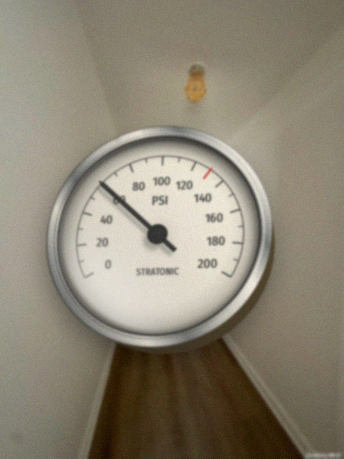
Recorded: 60
